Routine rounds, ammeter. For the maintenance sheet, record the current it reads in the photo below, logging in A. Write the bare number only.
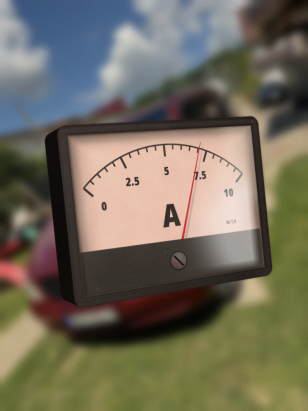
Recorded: 7
